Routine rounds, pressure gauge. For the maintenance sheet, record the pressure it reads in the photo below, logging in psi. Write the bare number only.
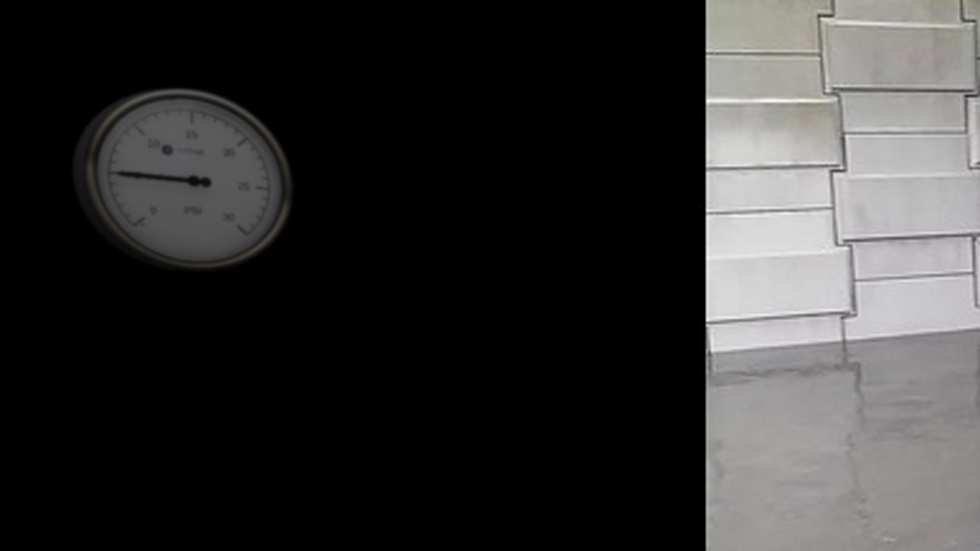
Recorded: 5
